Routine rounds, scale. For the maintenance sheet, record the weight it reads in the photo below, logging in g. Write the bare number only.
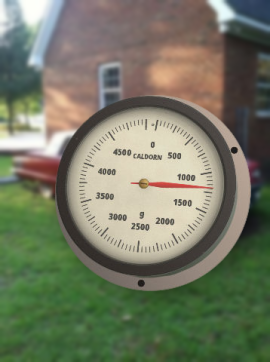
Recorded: 1200
